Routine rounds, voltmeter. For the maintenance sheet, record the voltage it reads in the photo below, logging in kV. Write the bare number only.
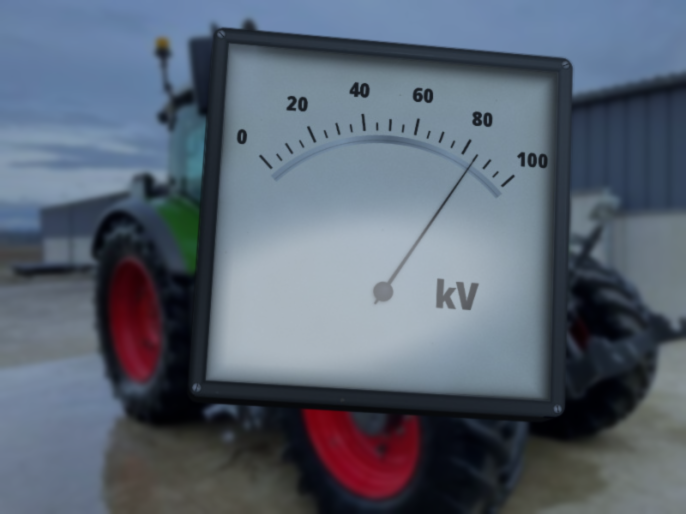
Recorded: 85
